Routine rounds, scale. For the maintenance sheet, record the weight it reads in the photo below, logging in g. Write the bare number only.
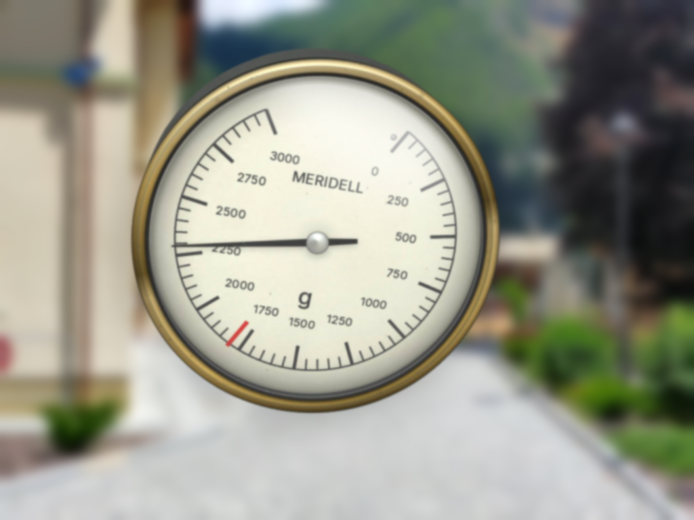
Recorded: 2300
